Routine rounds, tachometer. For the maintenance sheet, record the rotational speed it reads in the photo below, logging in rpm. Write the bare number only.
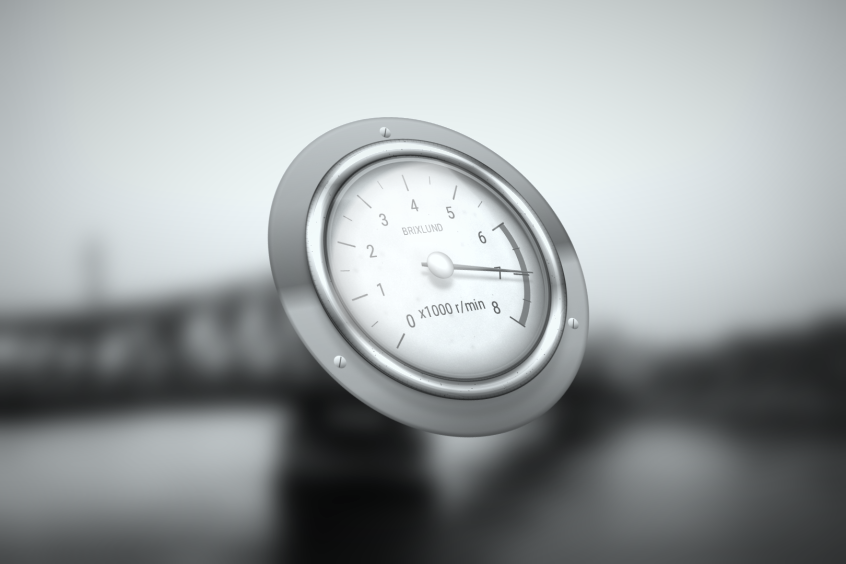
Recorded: 7000
